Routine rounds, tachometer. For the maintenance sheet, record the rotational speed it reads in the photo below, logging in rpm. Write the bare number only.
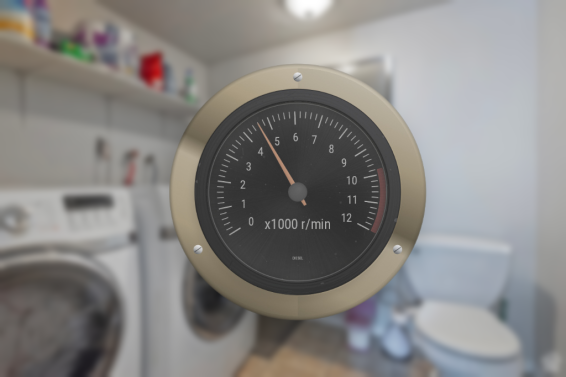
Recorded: 4600
